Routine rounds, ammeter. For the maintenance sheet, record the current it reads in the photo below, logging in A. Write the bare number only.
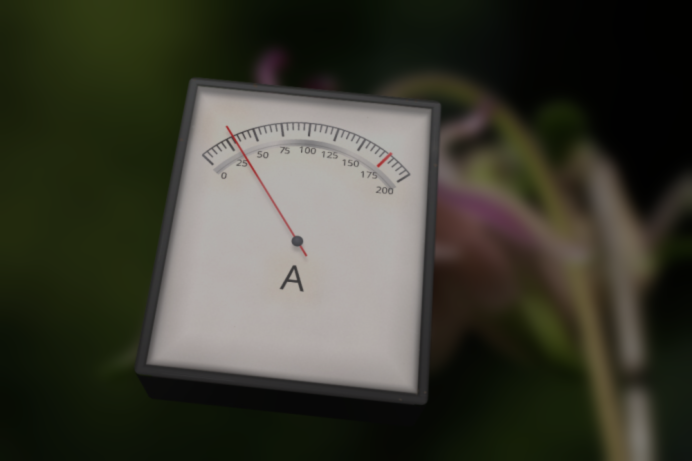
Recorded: 30
